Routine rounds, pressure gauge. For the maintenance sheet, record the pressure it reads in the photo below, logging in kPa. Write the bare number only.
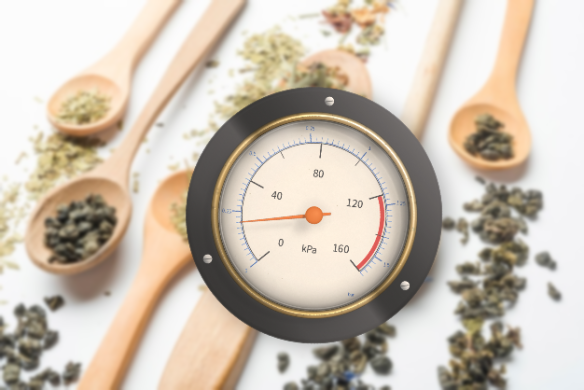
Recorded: 20
